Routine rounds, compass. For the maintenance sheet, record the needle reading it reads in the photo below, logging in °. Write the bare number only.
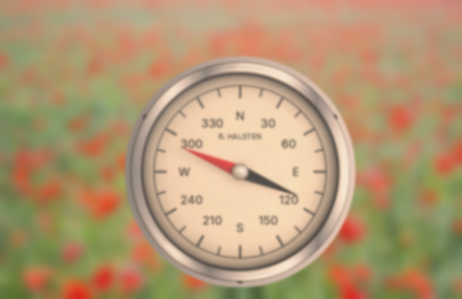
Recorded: 292.5
